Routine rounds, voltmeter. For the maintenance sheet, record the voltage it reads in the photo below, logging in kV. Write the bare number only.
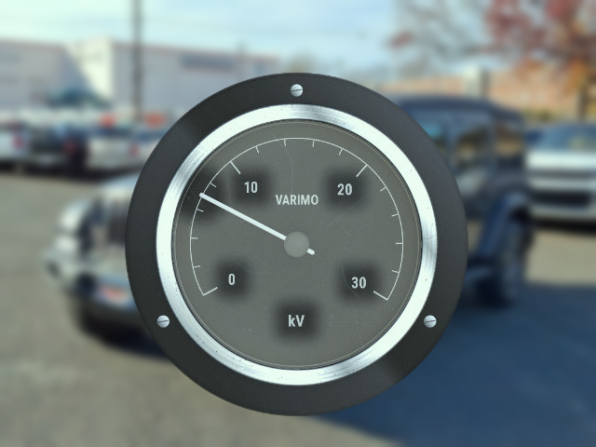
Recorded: 7
